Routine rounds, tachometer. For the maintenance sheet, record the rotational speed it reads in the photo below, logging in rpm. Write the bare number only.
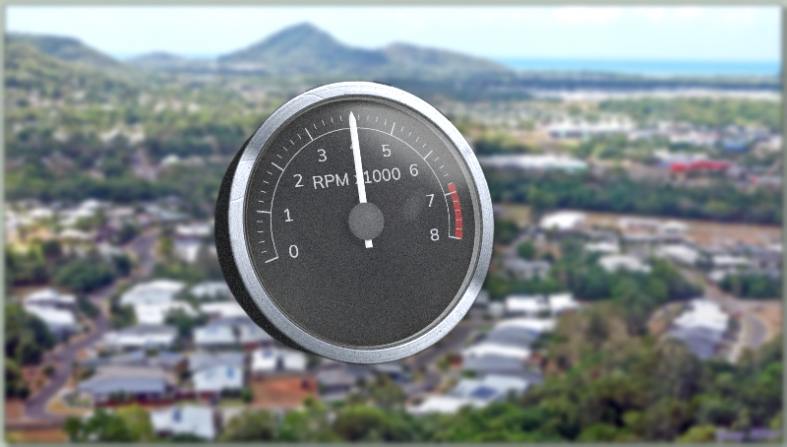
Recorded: 4000
